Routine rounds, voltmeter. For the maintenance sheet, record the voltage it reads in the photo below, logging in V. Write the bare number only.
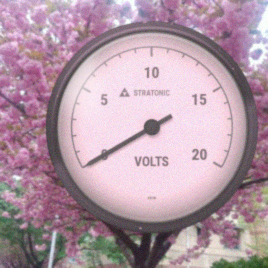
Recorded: 0
